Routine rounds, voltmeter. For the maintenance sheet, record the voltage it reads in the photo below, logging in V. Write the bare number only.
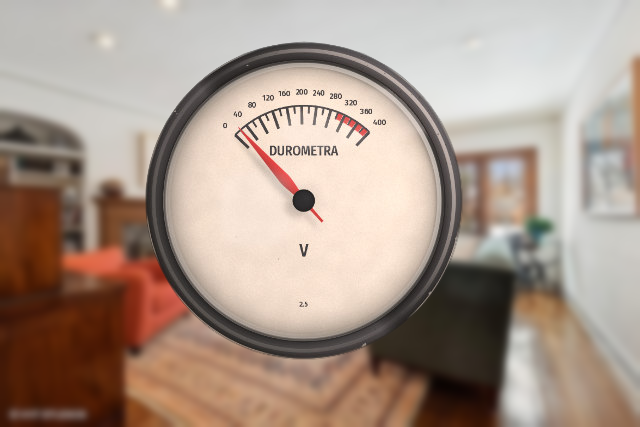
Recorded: 20
